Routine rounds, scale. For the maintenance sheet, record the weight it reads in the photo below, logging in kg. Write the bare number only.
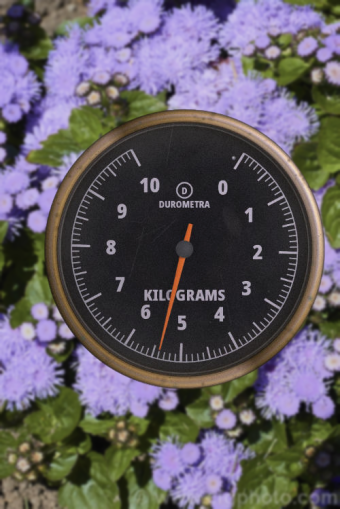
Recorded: 5.4
